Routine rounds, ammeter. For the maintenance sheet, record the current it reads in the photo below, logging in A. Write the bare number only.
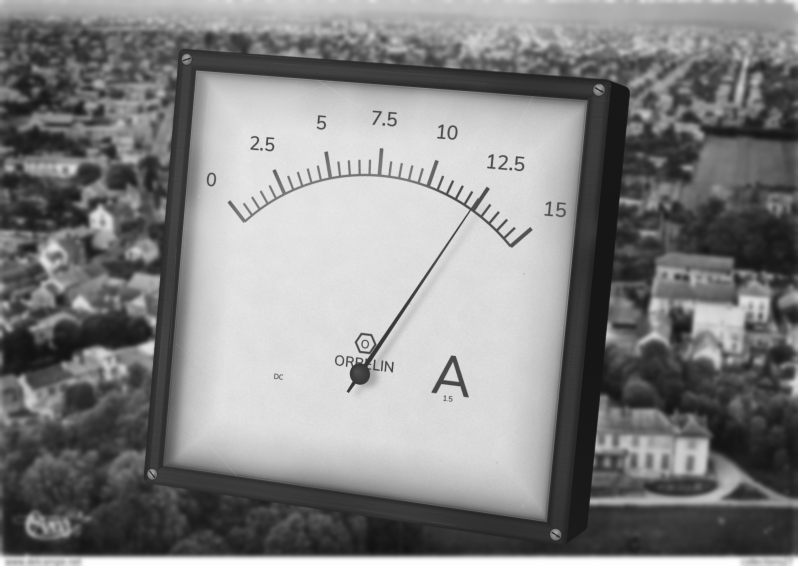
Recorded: 12.5
